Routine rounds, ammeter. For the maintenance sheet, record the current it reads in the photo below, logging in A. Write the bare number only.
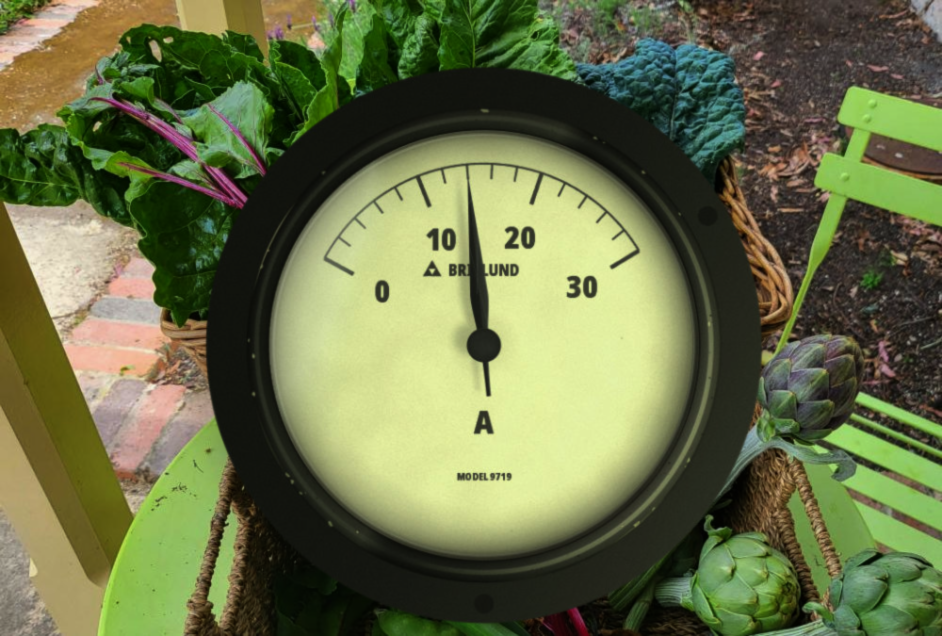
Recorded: 14
